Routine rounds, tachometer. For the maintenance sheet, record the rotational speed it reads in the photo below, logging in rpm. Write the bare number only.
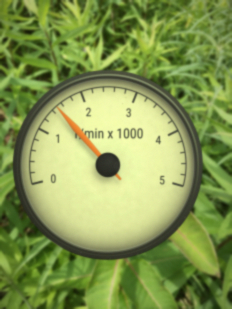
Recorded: 1500
